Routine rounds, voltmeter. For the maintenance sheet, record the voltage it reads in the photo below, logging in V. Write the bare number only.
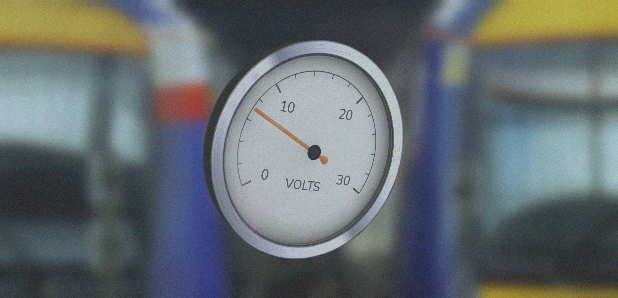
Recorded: 7
